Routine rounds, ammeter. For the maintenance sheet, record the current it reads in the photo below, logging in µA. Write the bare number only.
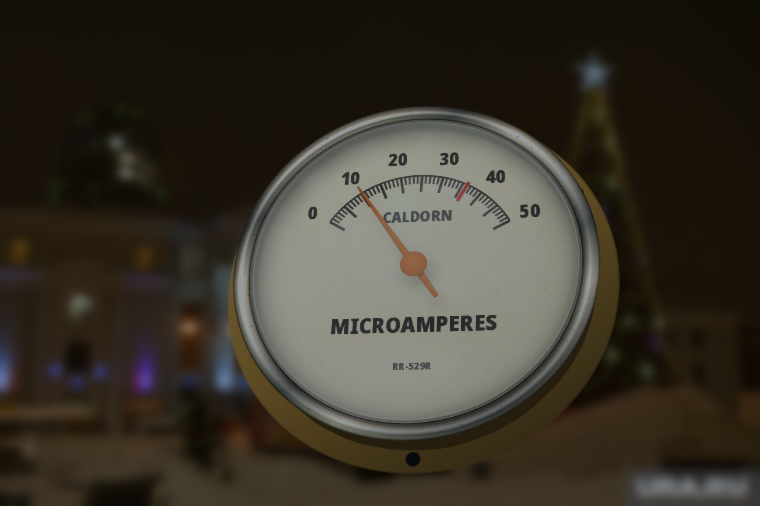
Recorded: 10
